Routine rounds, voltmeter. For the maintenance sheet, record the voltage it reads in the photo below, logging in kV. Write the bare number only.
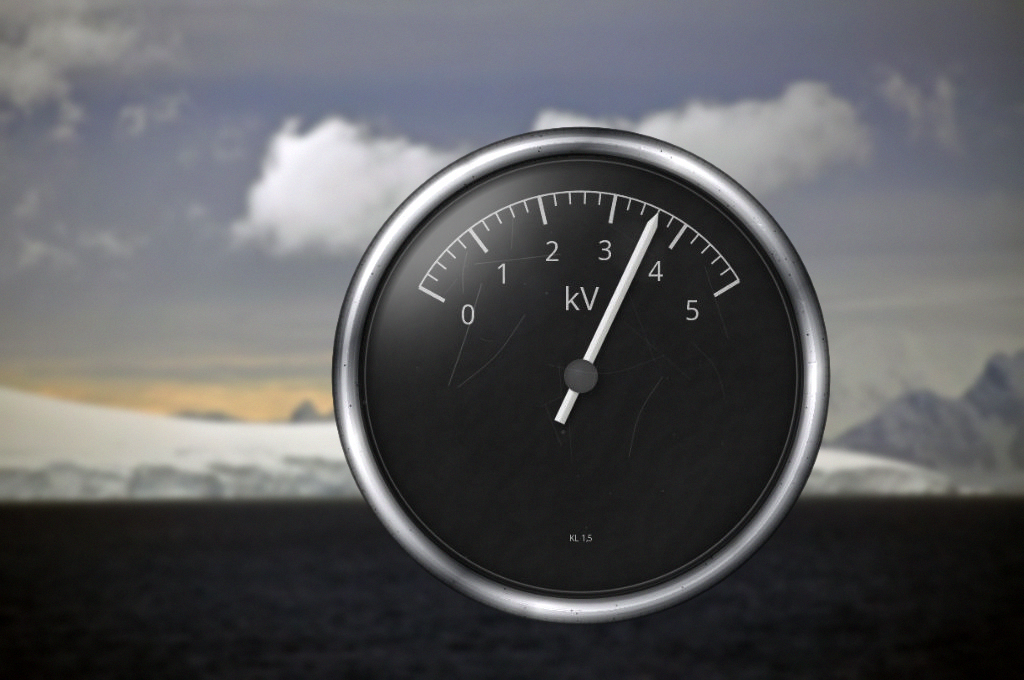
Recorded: 3.6
